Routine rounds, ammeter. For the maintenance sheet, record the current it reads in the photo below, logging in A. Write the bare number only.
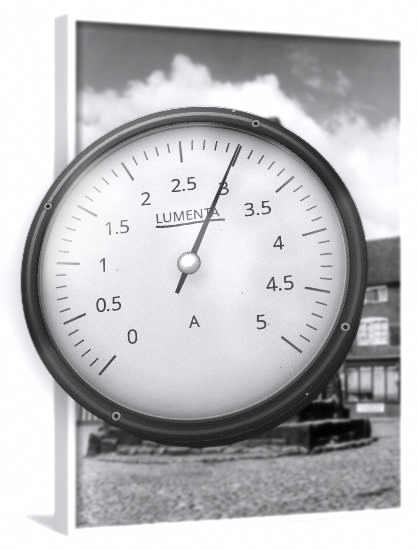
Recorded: 3
